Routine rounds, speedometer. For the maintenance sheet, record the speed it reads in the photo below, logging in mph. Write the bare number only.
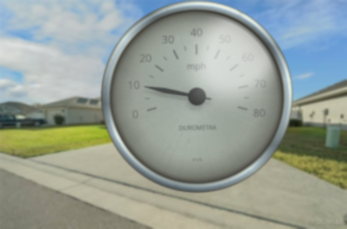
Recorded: 10
